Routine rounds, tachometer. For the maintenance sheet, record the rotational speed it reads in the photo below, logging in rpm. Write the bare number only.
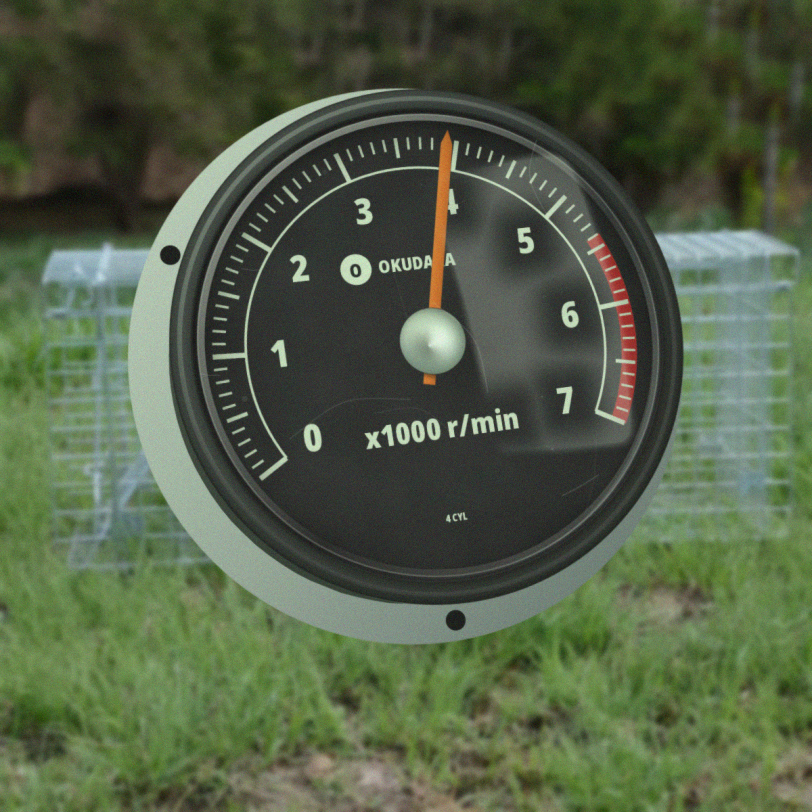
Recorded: 3900
